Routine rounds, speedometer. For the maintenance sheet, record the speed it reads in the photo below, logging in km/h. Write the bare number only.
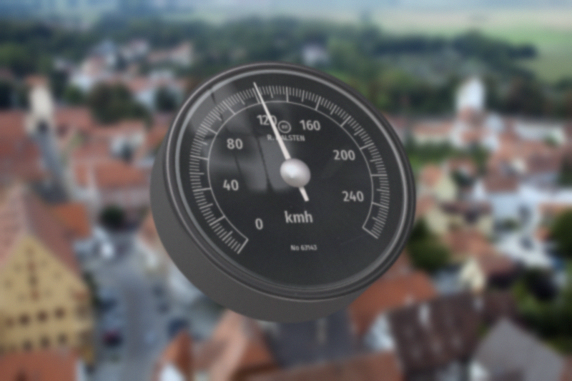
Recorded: 120
